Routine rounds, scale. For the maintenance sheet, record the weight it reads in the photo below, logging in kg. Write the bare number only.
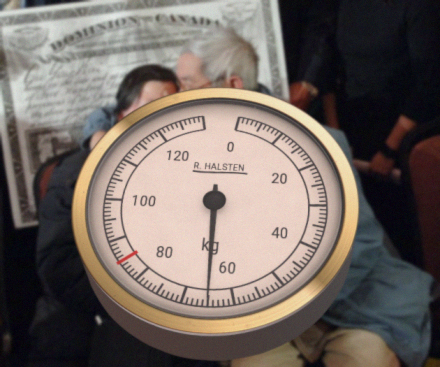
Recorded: 65
